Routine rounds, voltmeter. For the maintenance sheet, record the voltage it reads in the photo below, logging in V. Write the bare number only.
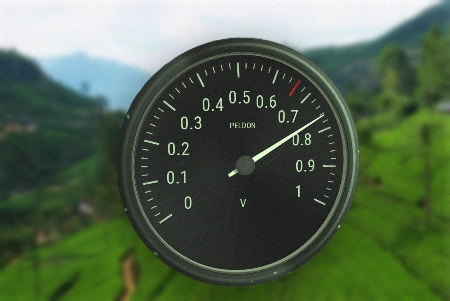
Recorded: 0.76
